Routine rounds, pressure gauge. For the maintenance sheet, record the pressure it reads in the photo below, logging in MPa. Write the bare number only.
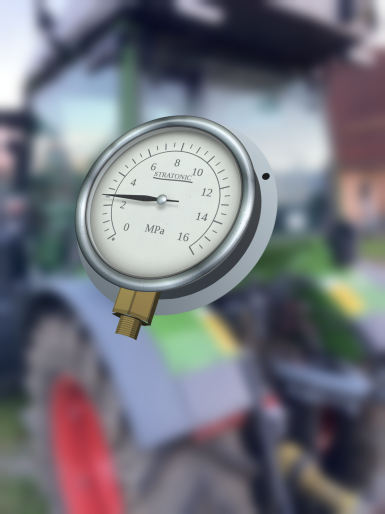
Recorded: 2.5
